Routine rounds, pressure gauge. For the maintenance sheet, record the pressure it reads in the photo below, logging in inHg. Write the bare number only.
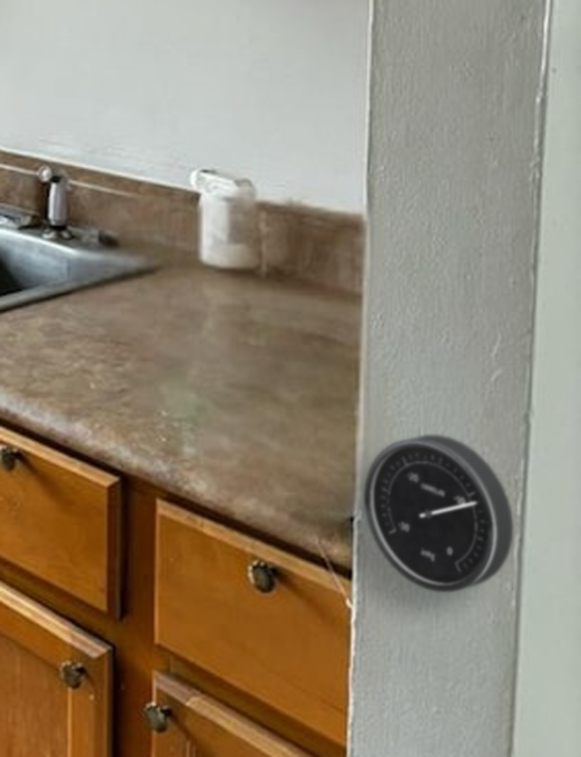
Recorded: -9
